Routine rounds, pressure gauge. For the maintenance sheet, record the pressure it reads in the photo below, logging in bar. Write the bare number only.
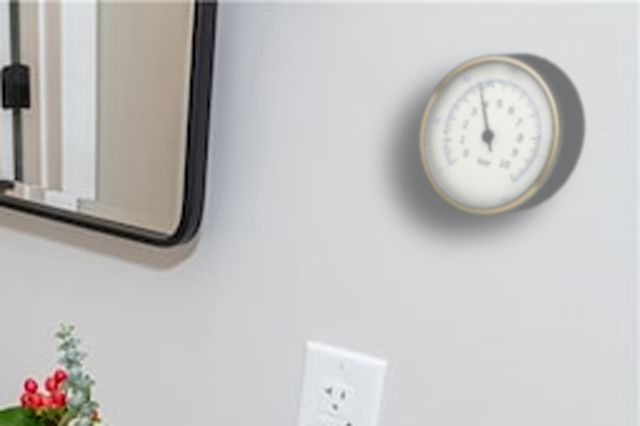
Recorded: 4
